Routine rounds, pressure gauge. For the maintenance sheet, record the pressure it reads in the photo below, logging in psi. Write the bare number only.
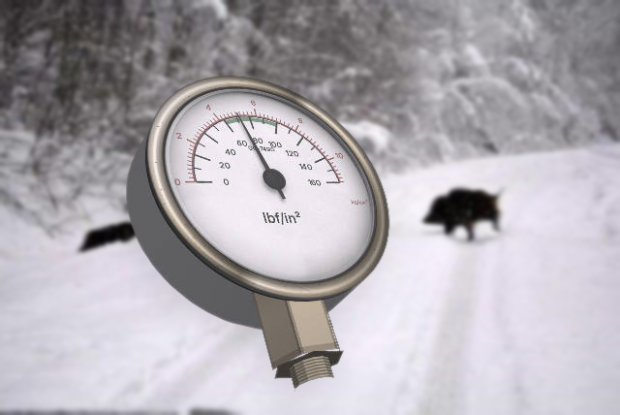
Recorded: 70
